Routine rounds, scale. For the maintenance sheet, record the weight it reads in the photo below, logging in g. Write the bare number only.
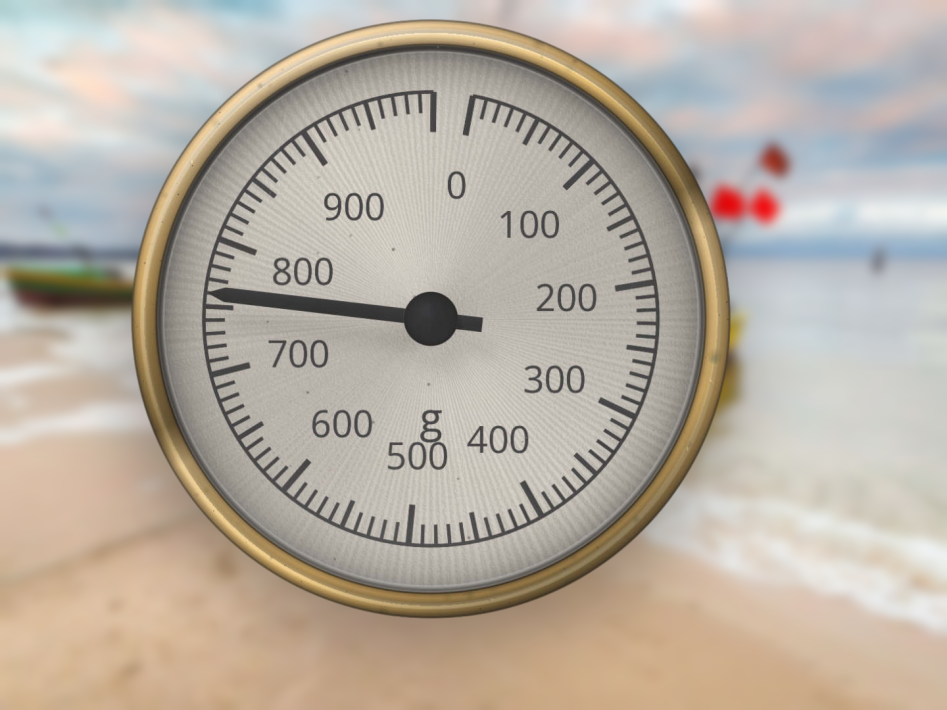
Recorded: 760
